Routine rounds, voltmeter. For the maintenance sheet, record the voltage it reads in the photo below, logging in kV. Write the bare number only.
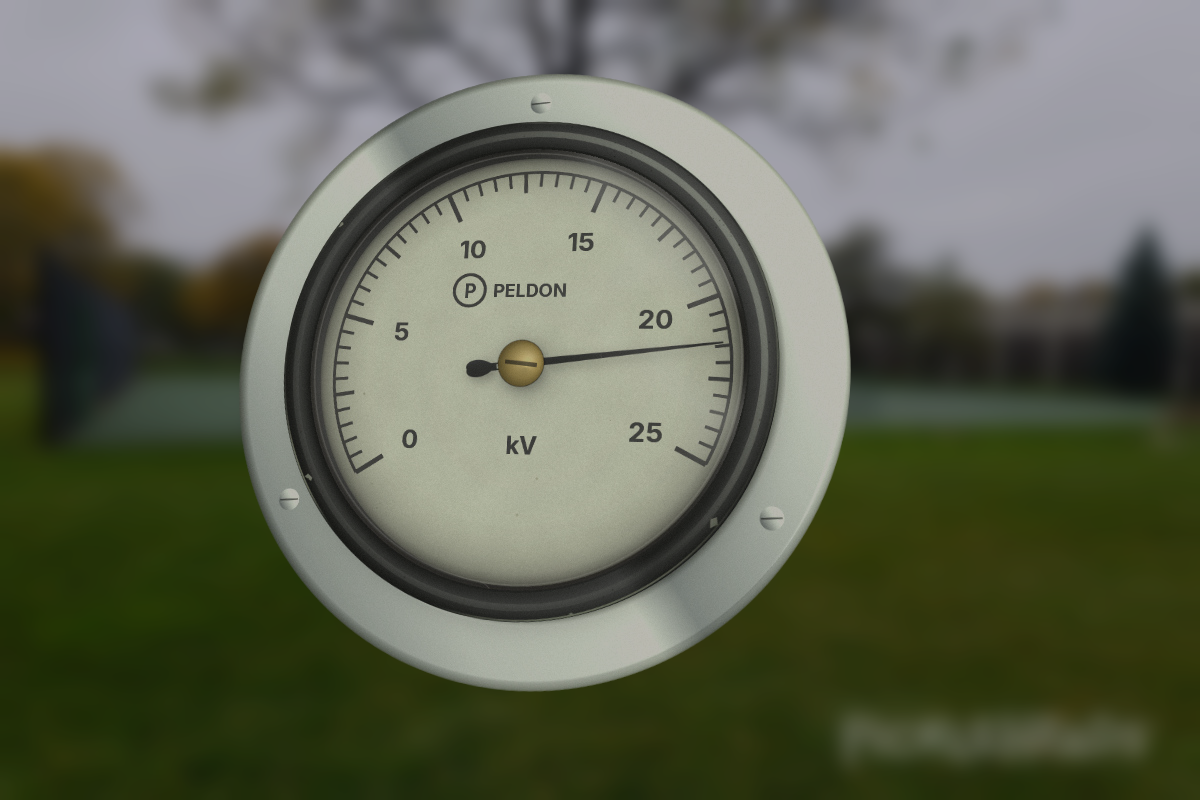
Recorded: 21.5
